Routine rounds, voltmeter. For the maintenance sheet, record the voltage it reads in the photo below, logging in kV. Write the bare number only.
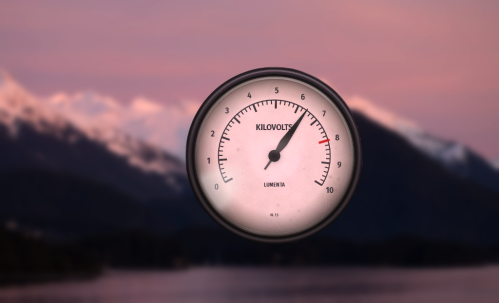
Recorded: 6.4
